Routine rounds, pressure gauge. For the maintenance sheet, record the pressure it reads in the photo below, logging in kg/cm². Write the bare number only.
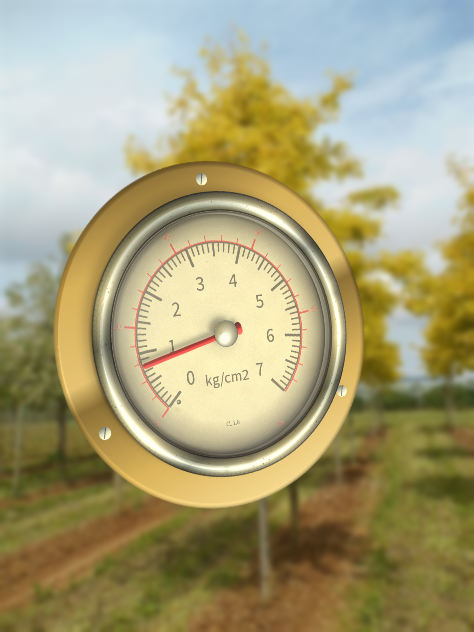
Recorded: 0.8
